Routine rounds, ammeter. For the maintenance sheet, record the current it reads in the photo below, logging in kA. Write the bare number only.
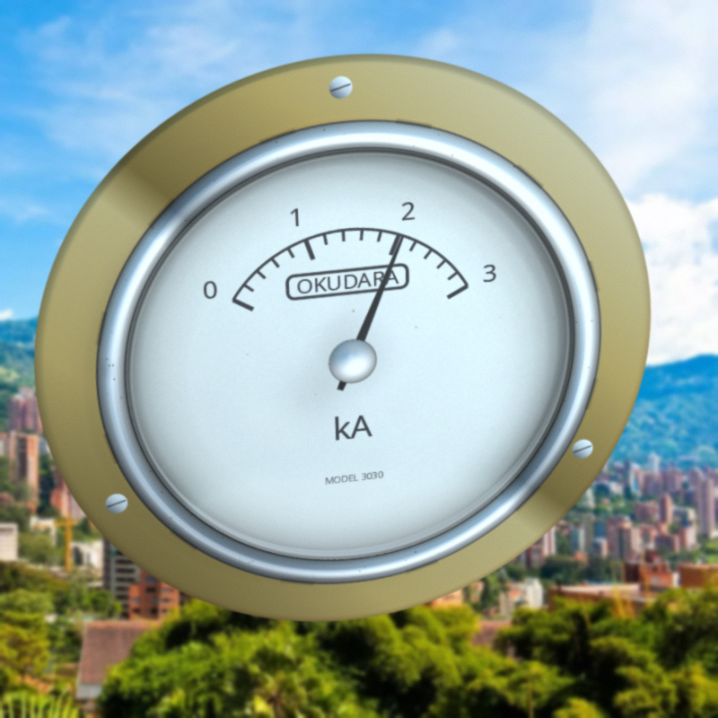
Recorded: 2
